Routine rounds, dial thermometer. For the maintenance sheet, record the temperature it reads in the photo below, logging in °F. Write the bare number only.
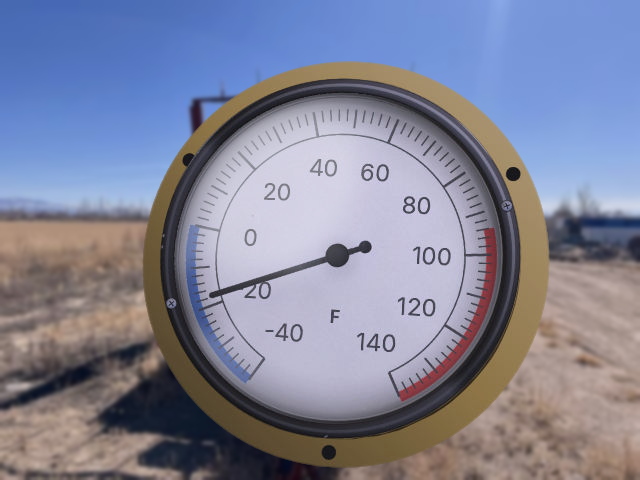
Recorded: -18
